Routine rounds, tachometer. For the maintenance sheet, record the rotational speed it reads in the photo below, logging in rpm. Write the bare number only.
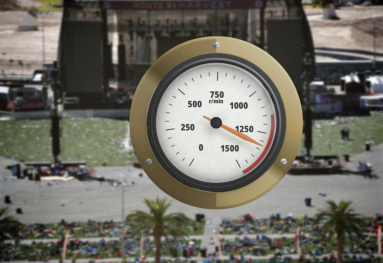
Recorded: 1325
